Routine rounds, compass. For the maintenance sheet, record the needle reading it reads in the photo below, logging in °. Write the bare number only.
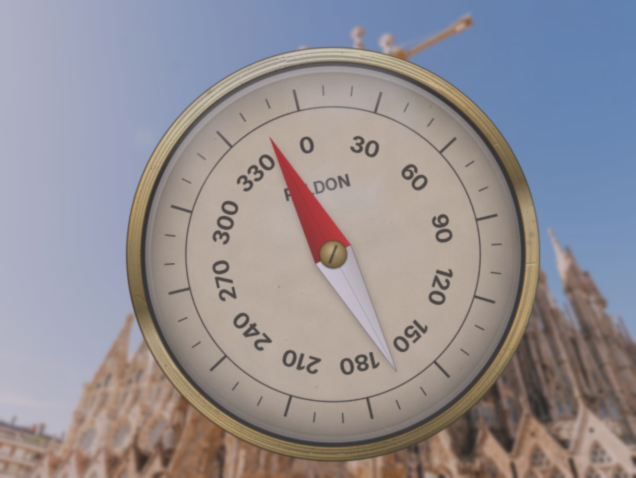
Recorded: 345
